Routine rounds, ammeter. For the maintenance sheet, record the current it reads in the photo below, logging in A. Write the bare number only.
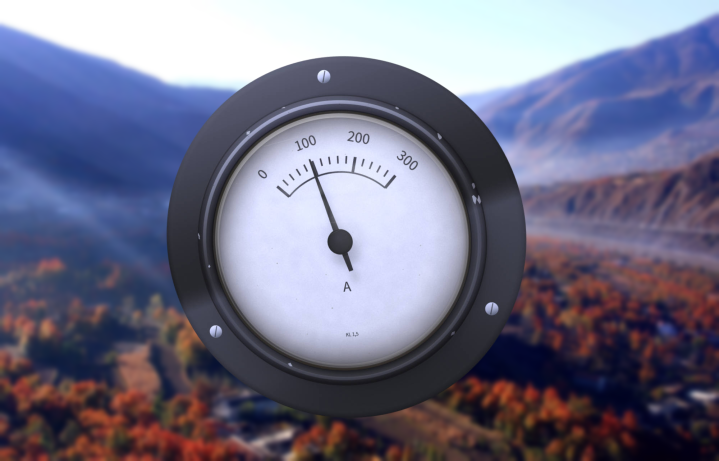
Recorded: 100
